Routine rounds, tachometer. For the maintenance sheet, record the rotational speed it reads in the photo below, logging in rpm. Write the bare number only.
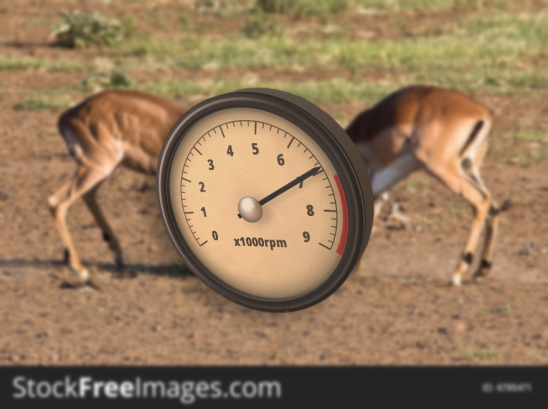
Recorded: 6900
